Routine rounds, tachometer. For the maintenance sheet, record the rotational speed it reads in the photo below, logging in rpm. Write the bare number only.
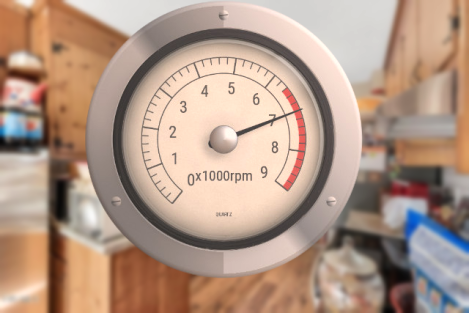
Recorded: 7000
